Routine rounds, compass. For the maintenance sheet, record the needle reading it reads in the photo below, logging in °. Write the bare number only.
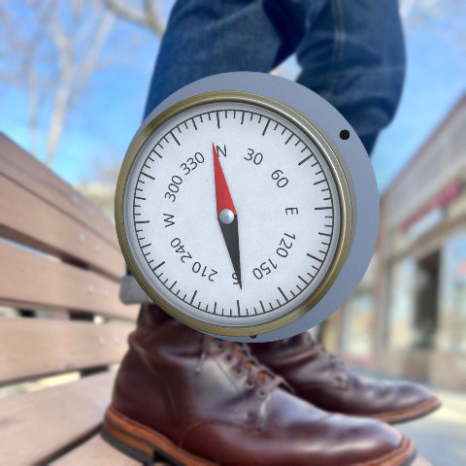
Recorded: 355
